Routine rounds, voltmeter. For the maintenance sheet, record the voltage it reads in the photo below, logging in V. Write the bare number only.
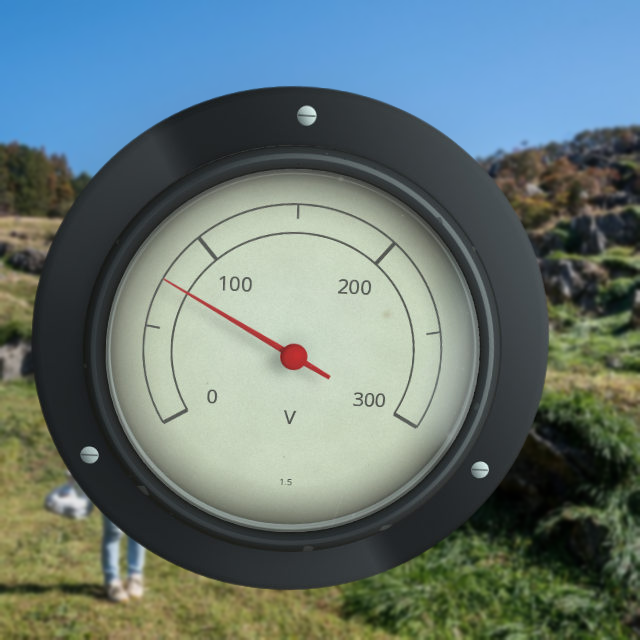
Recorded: 75
